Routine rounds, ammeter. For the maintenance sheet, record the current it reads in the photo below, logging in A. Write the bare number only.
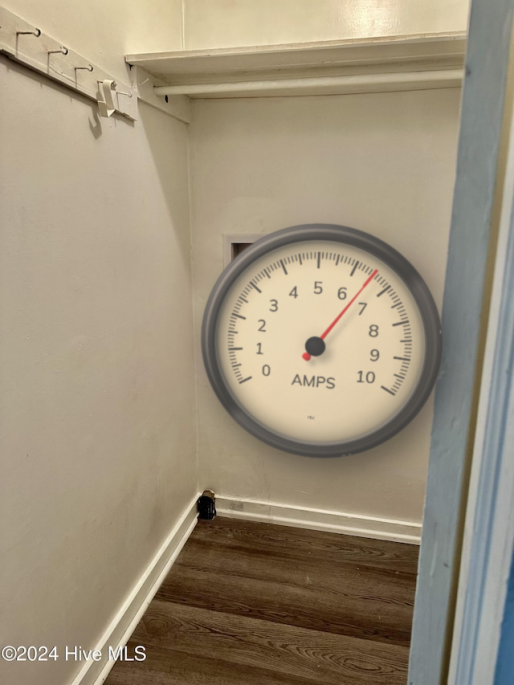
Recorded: 6.5
